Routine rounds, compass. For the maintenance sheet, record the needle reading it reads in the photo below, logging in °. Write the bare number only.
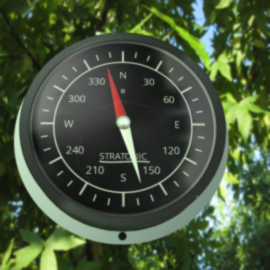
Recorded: 345
